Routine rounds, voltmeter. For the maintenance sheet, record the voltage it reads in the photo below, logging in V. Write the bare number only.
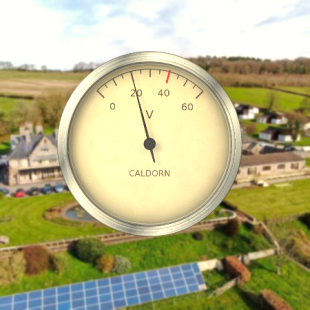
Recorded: 20
